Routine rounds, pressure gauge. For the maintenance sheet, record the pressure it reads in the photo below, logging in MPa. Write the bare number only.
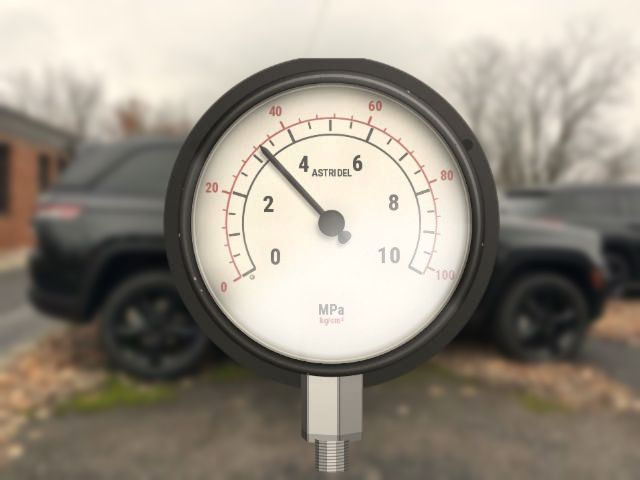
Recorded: 3.25
